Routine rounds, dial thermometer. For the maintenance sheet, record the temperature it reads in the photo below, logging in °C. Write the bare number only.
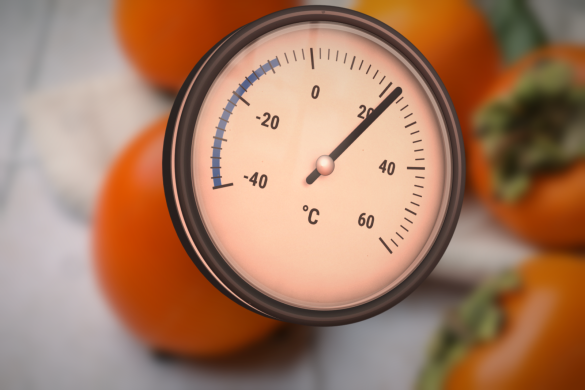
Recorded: 22
